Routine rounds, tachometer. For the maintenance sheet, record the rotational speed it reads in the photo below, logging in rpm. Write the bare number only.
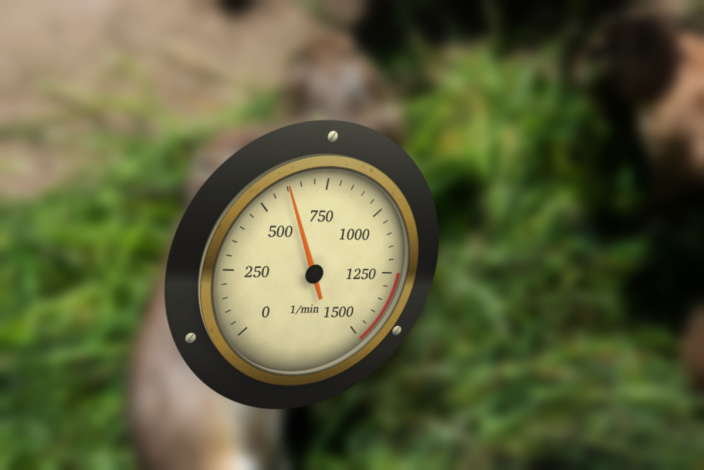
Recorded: 600
